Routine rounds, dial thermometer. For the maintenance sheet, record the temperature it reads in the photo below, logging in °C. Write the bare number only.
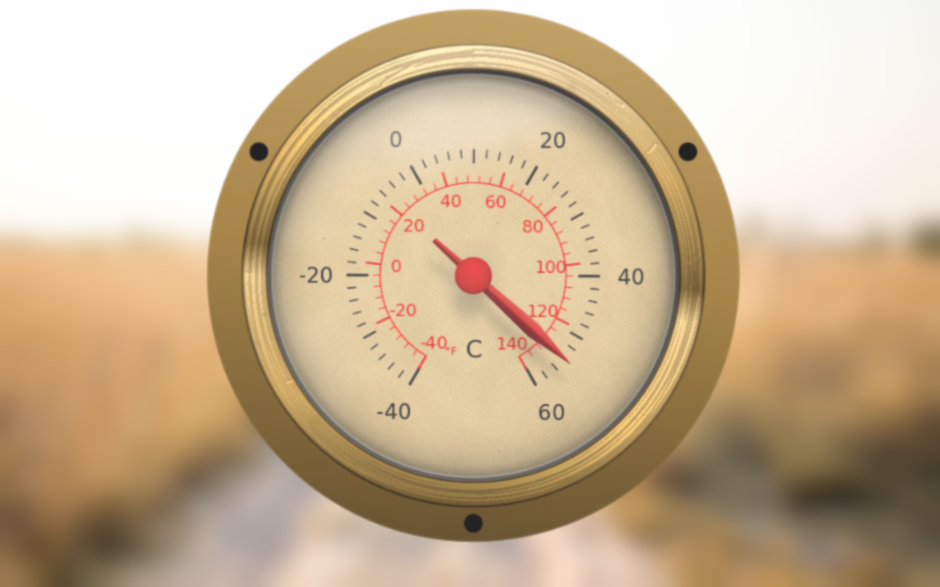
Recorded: 54
